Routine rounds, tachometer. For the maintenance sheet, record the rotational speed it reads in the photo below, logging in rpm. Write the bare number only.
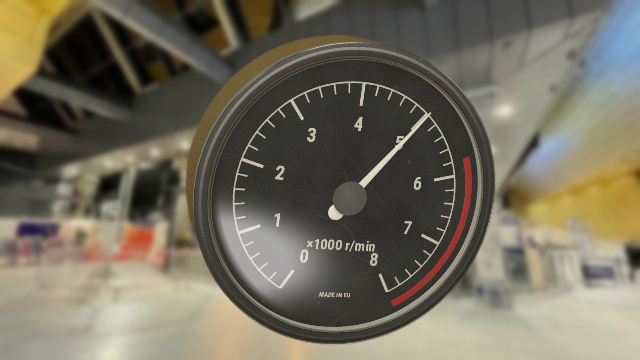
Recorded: 5000
